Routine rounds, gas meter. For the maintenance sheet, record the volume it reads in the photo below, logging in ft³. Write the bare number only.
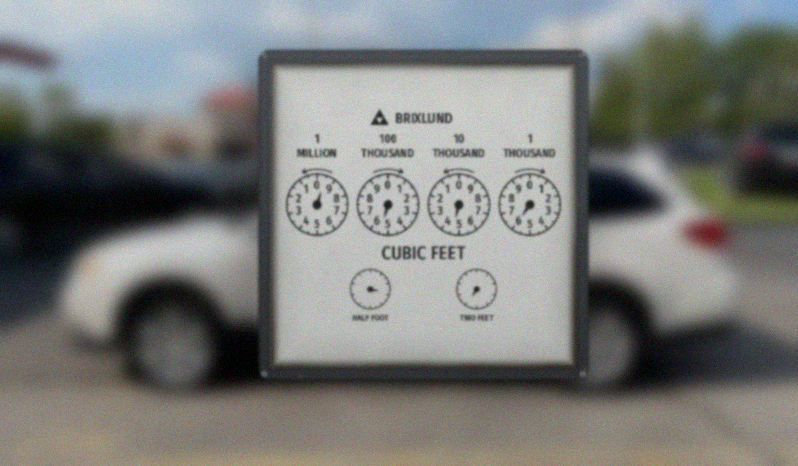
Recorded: 954600
